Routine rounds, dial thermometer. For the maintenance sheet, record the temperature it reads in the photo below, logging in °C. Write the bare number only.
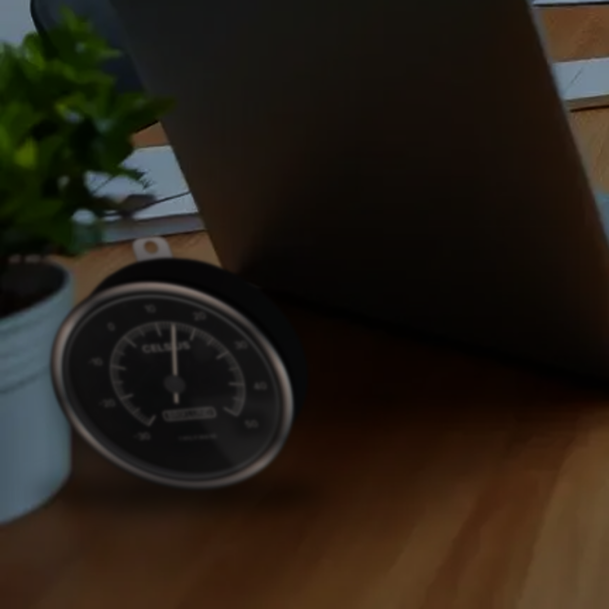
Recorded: 15
